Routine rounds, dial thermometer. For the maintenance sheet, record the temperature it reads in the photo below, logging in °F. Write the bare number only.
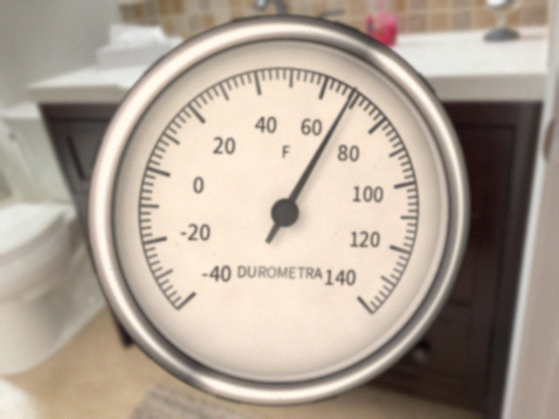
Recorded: 68
